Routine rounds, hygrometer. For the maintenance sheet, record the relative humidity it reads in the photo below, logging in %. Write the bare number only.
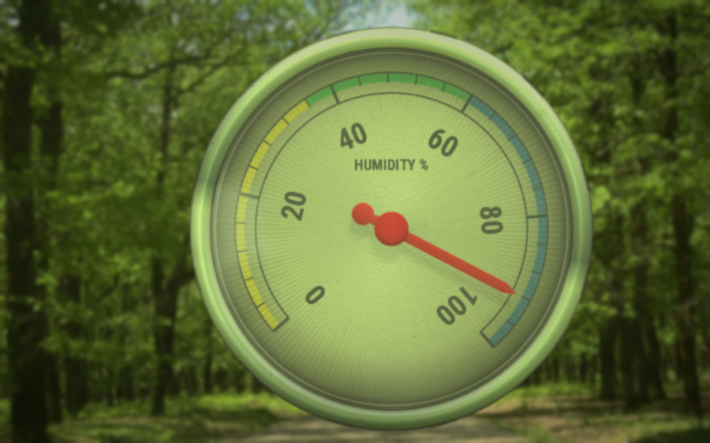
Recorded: 92
